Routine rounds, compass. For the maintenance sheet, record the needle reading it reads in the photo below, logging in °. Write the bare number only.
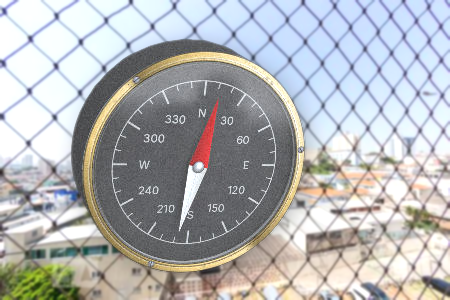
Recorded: 10
